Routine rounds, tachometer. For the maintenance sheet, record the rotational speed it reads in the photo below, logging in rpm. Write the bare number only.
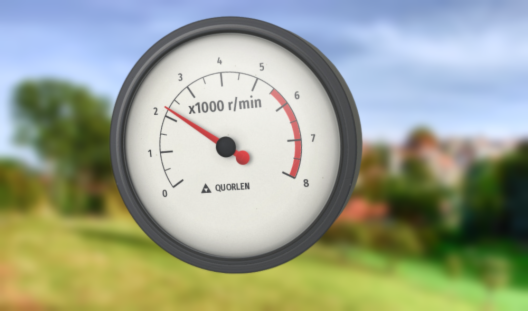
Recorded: 2250
